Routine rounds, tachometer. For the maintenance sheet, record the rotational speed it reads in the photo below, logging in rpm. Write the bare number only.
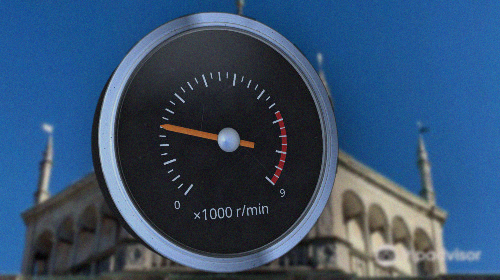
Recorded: 2000
